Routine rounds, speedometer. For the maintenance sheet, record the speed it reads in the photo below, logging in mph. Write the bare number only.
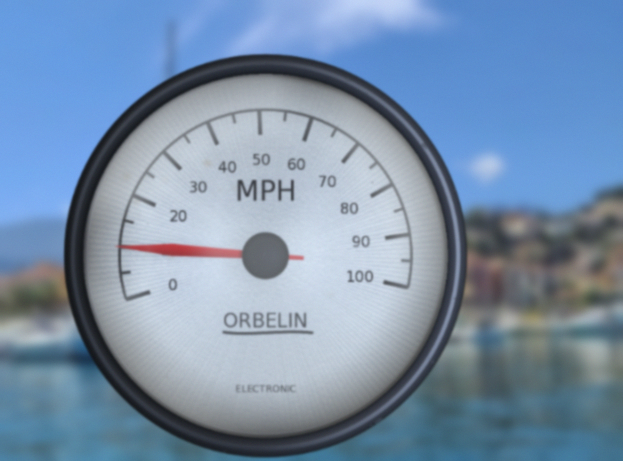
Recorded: 10
